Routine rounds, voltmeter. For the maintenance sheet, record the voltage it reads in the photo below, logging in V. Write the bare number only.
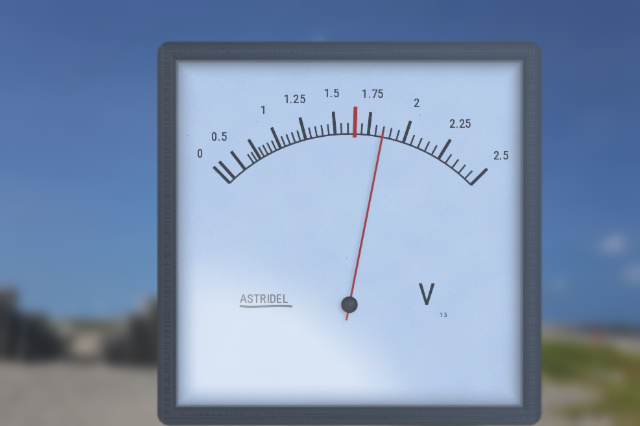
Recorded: 1.85
